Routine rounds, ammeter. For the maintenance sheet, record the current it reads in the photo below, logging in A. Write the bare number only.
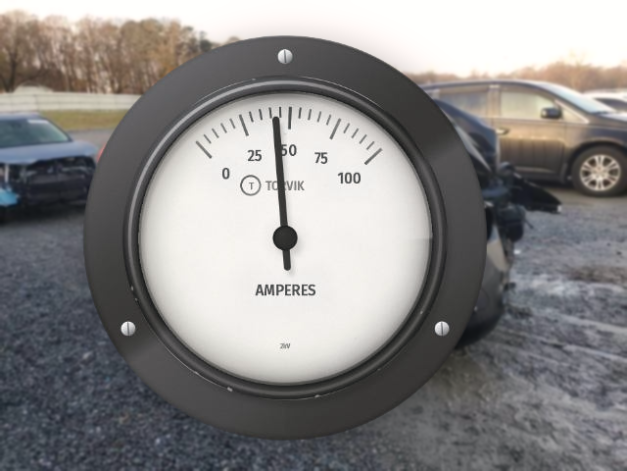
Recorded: 42.5
